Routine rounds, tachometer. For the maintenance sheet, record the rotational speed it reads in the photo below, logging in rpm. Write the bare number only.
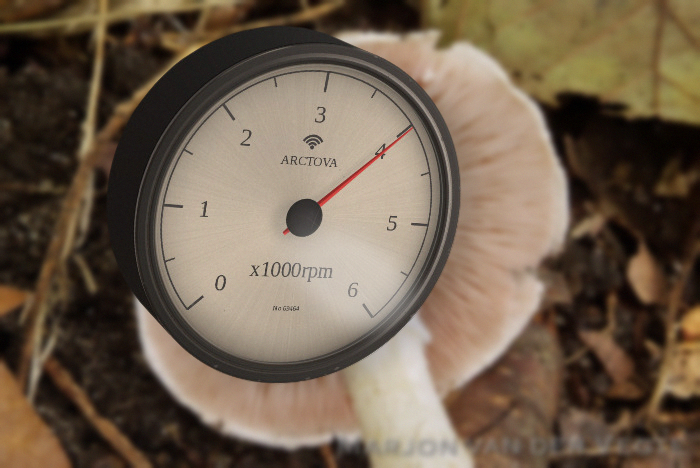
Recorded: 4000
